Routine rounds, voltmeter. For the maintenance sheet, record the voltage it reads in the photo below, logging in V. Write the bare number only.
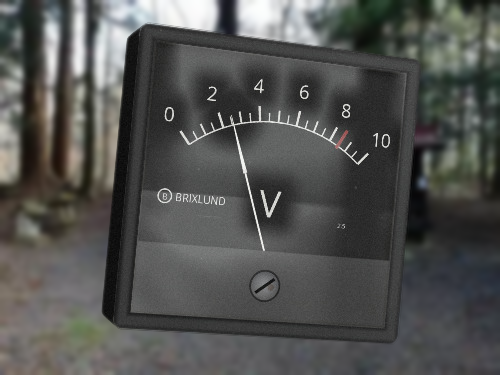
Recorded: 2.5
